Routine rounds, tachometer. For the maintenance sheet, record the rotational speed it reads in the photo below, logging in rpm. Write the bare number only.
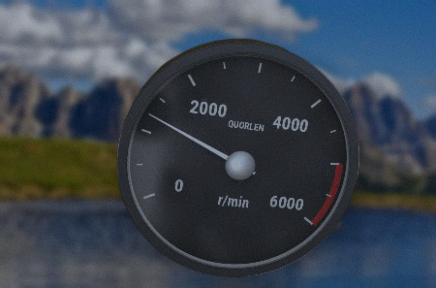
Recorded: 1250
